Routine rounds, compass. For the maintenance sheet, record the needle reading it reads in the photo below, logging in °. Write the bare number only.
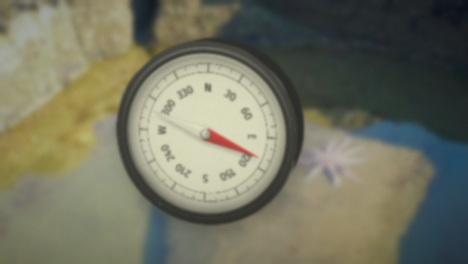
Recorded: 110
